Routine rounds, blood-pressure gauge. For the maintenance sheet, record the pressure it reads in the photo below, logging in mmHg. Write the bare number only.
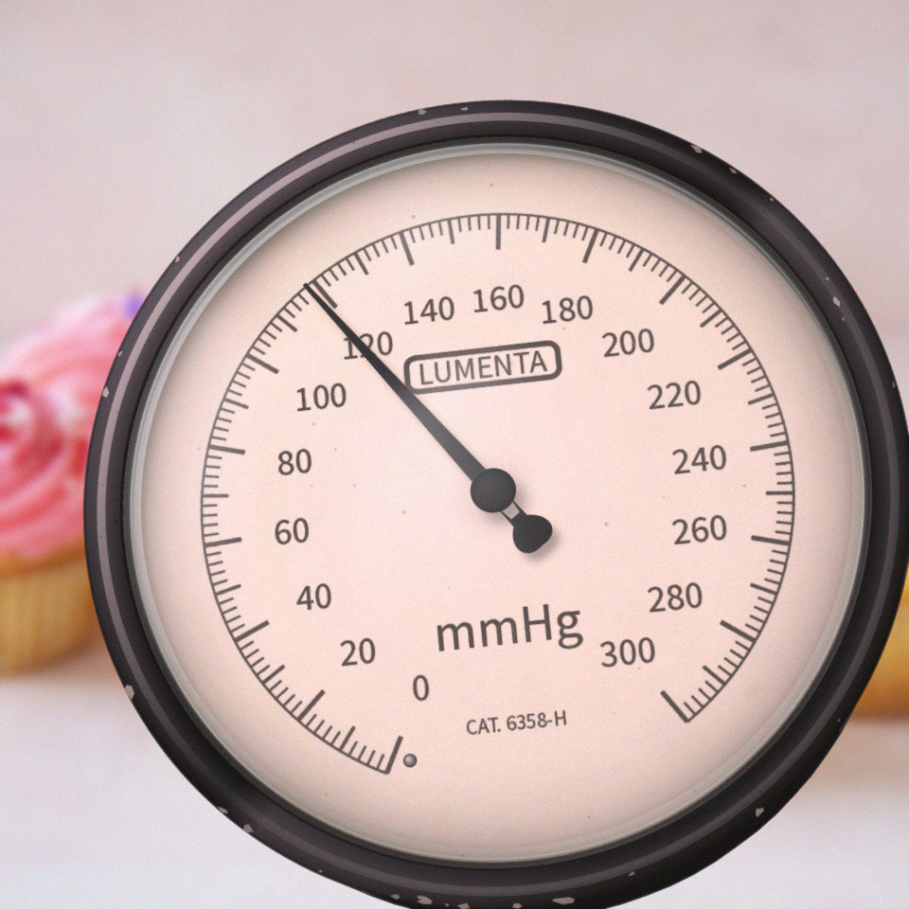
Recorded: 118
